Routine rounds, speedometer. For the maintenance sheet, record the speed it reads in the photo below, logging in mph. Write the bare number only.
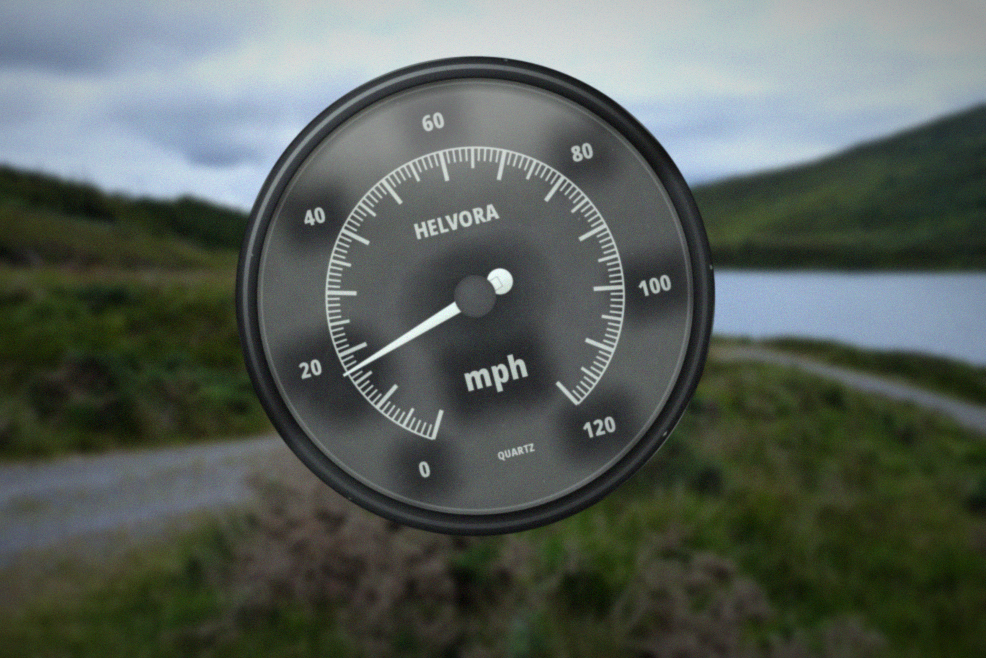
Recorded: 17
